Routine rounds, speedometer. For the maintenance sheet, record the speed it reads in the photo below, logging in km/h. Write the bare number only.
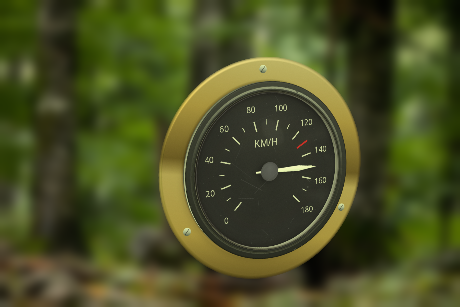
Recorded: 150
